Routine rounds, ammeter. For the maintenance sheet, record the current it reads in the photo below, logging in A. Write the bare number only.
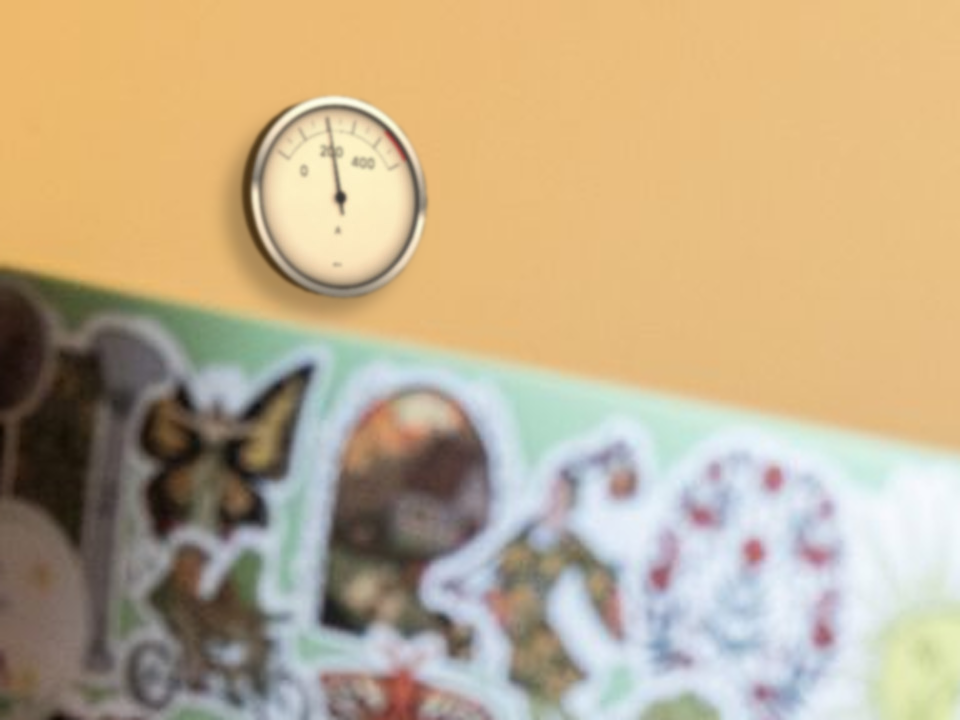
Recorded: 200
